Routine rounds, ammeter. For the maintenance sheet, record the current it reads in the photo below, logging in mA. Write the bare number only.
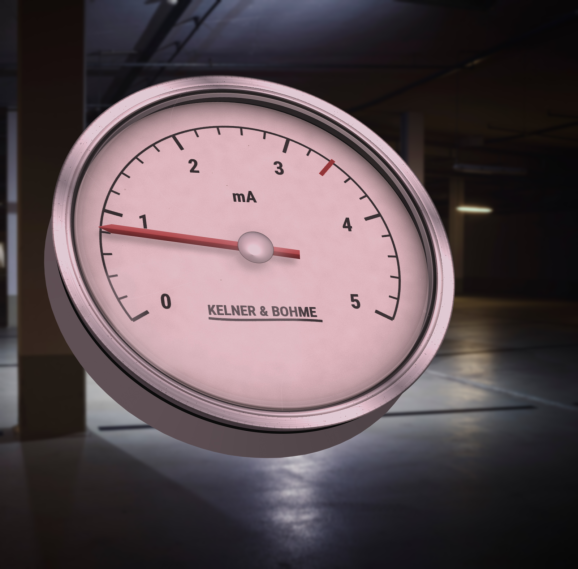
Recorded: 0.8
